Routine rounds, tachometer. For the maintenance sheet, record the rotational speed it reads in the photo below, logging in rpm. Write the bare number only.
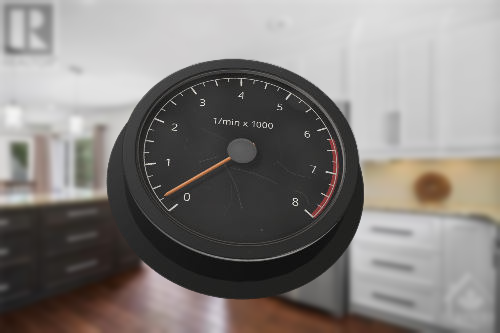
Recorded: 250
